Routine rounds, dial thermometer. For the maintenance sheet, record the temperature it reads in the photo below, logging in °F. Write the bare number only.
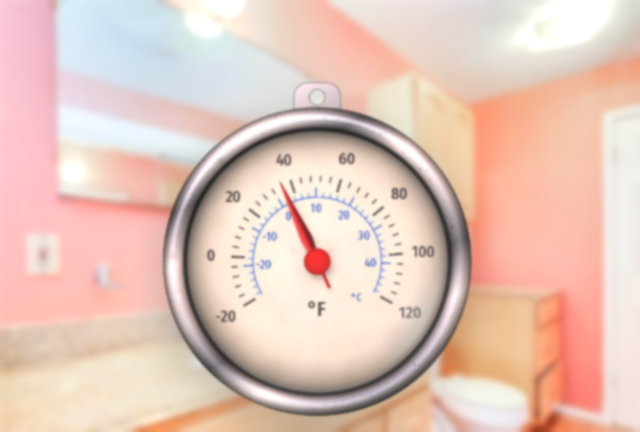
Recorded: 36
